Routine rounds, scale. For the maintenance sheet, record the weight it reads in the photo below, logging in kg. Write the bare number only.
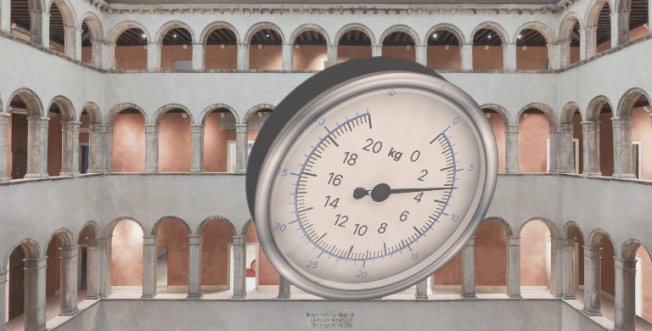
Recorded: 3
